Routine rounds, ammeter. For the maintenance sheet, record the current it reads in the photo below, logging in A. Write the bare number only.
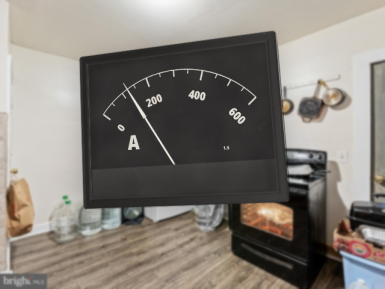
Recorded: 125
